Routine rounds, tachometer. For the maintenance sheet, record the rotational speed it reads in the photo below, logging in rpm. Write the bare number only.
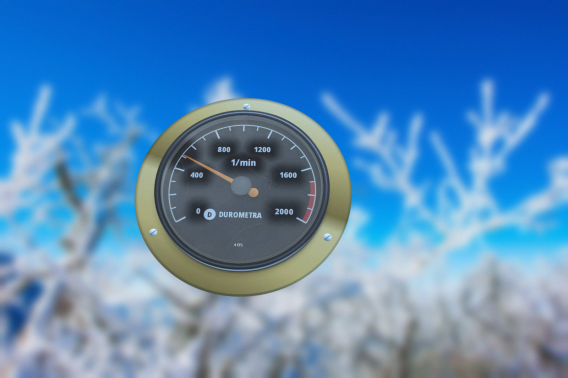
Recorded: 500
